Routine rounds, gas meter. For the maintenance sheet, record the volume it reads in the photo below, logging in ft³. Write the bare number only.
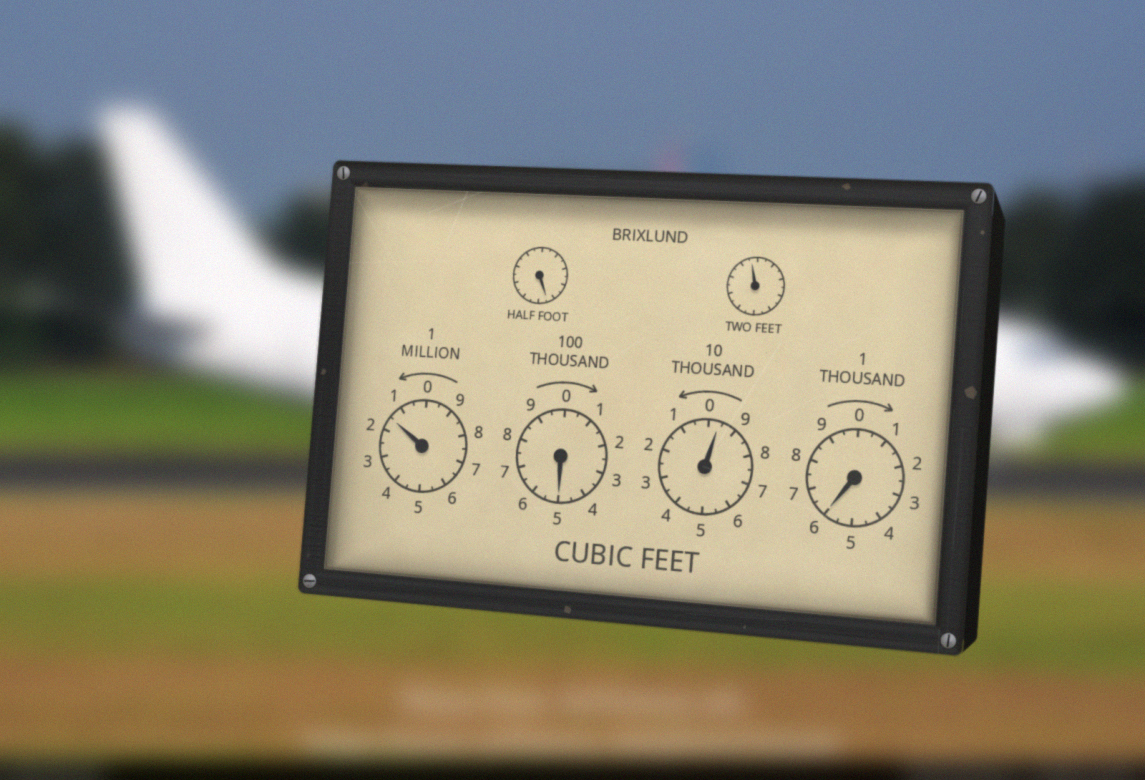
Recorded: 149600
